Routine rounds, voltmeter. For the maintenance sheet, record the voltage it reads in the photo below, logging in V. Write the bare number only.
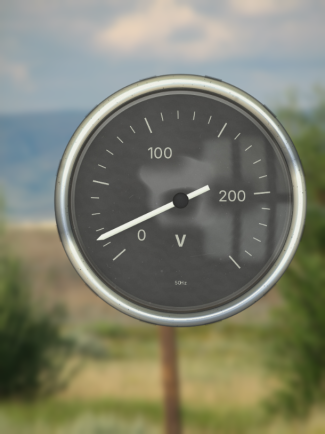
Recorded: 15
